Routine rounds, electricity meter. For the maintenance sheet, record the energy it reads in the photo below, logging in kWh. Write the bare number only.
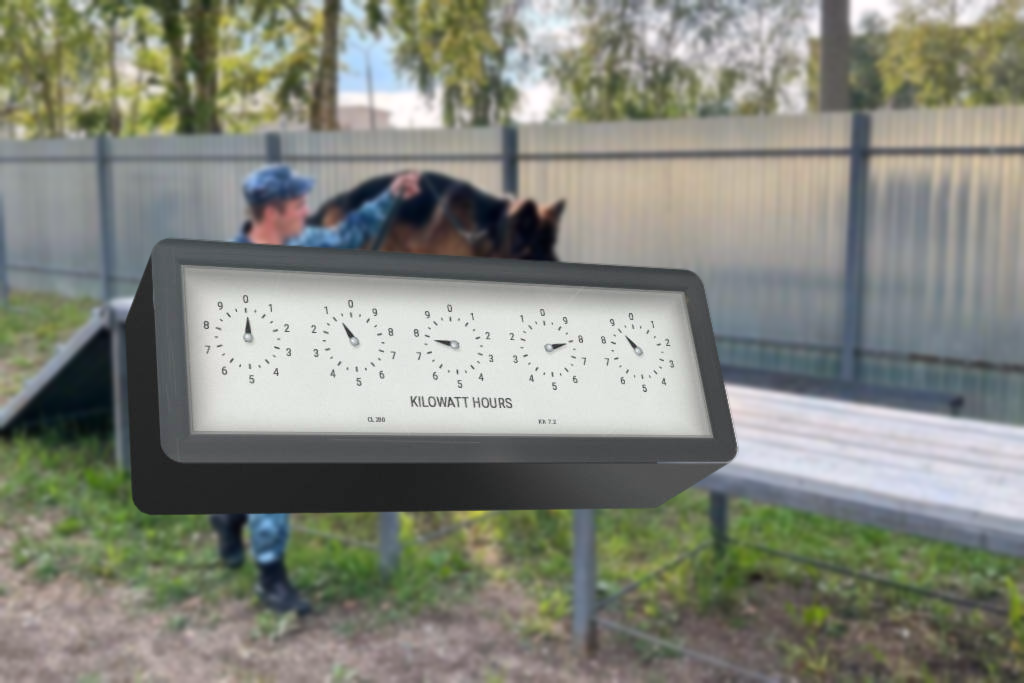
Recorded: 779
